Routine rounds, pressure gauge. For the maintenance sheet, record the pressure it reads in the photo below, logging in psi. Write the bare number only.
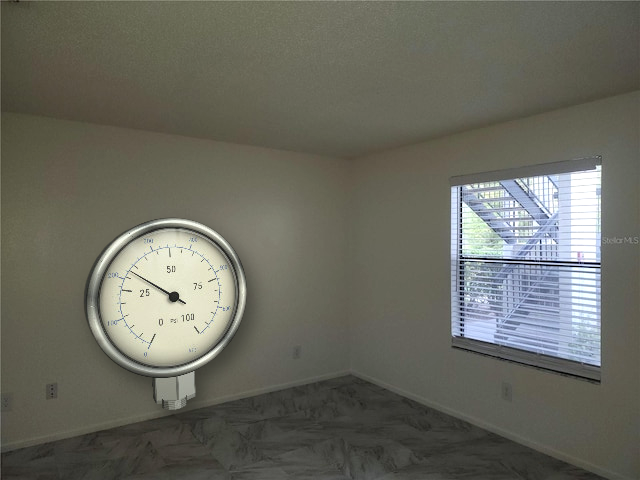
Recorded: 32.5
